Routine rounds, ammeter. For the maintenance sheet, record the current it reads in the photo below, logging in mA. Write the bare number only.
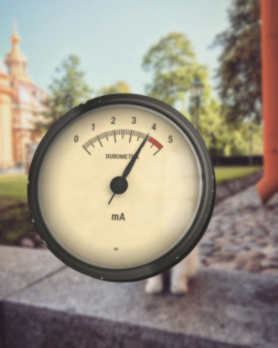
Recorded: 4
